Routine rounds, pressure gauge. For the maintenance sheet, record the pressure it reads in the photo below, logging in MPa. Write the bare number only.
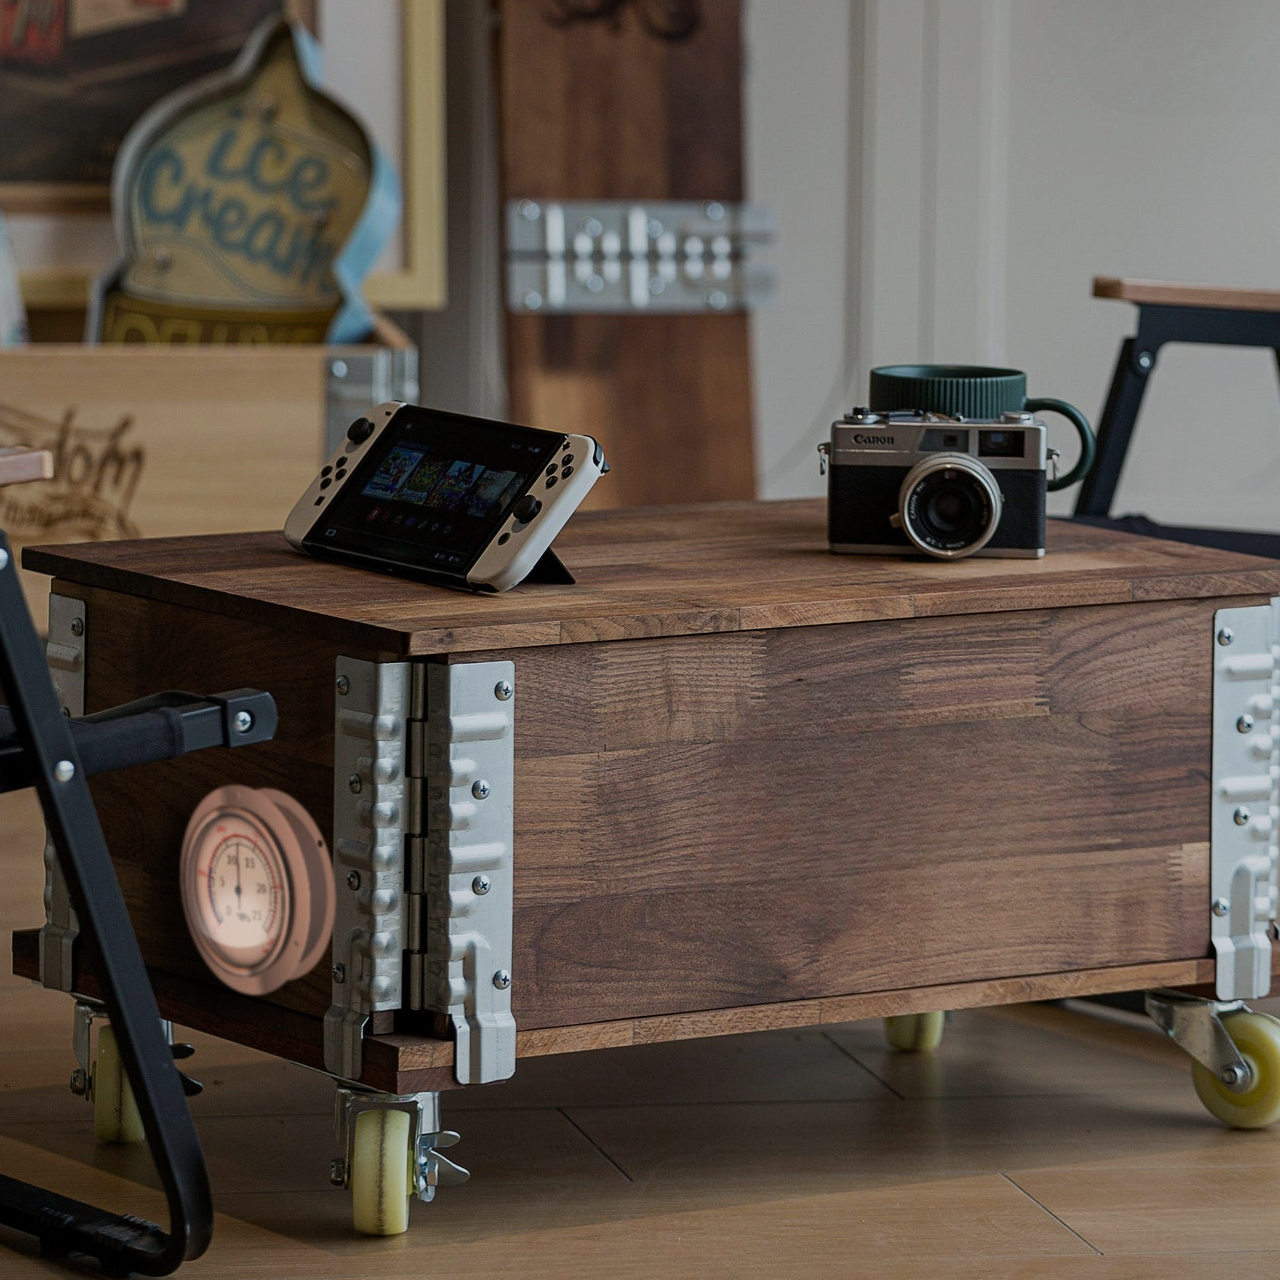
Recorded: 12.5
